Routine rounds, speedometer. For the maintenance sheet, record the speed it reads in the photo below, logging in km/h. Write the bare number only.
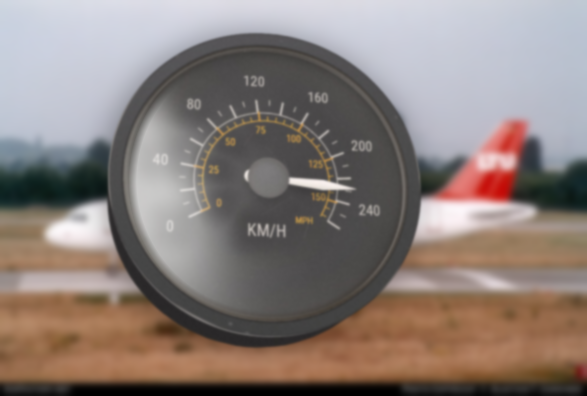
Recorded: 230
